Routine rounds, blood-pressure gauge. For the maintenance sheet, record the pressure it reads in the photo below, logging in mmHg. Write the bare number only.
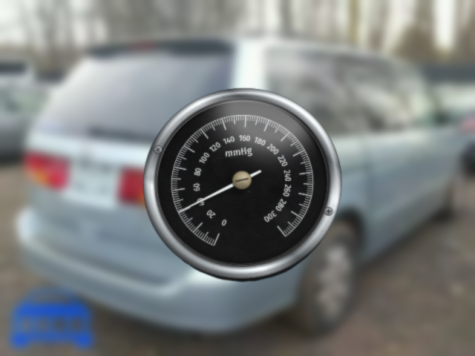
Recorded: 40
